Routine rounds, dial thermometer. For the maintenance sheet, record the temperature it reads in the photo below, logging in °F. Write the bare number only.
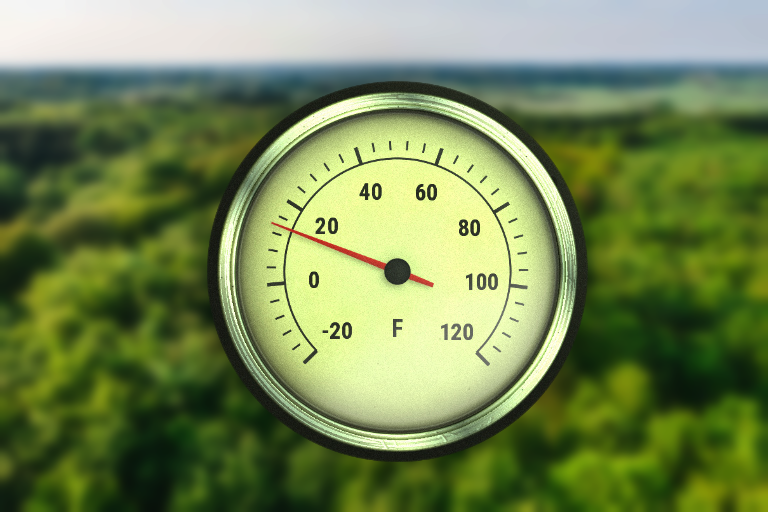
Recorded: 14
